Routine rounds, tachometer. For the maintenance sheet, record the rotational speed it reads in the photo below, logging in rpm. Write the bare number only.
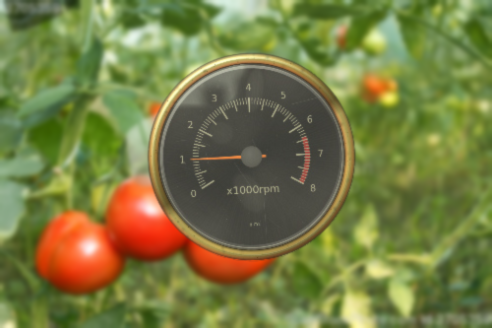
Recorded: 1000
